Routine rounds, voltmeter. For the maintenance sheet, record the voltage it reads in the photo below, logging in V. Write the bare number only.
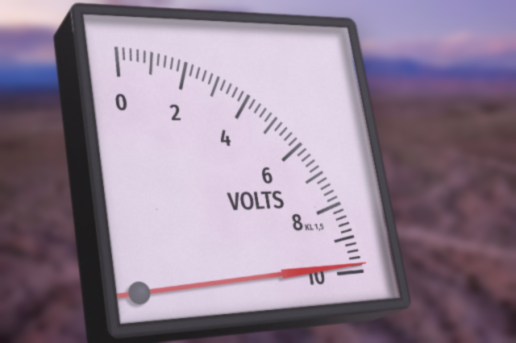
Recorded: 9.8
